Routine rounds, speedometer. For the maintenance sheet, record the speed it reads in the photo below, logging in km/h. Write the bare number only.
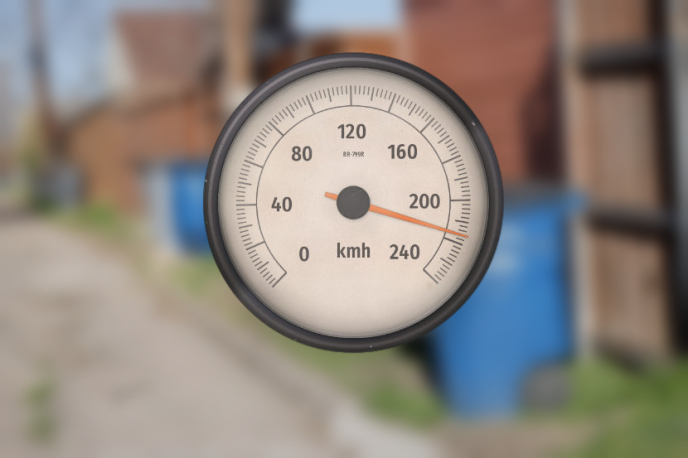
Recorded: 216
